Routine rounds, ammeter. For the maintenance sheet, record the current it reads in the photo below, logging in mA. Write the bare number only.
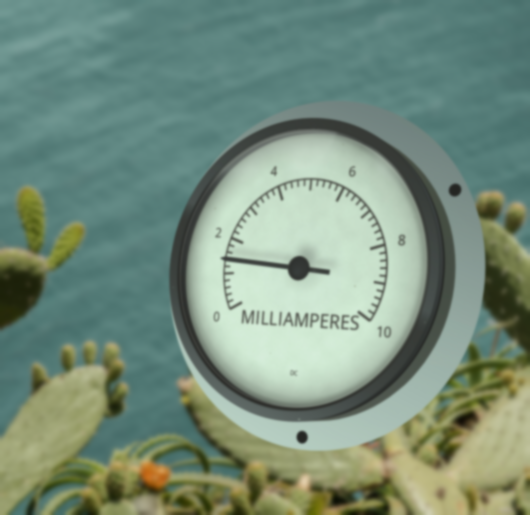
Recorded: 1.4
